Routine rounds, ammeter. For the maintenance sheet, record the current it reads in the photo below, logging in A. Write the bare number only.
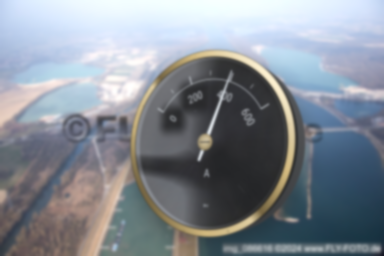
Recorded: 400
